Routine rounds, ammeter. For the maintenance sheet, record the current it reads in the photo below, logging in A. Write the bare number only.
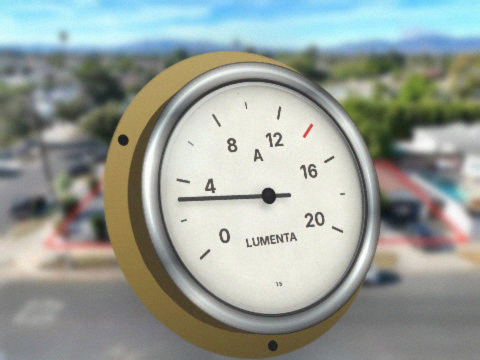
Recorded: 3
